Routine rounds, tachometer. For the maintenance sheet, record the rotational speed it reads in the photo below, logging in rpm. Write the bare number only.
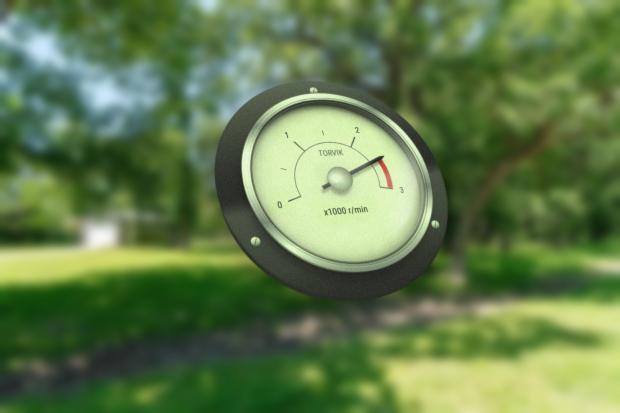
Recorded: 2500
